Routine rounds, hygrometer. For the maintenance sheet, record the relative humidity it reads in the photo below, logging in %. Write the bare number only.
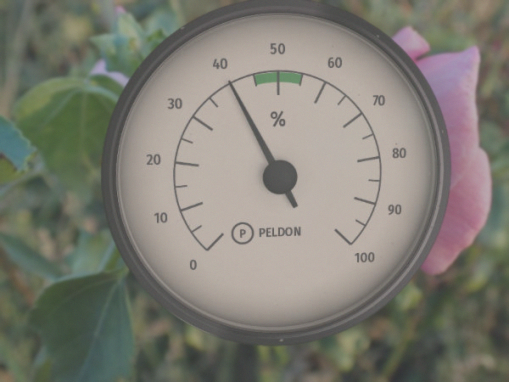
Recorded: 40
